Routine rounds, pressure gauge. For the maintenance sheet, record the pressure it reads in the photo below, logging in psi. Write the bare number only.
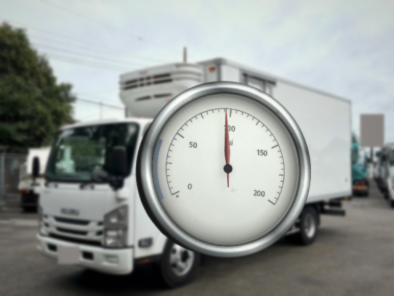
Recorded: 95
